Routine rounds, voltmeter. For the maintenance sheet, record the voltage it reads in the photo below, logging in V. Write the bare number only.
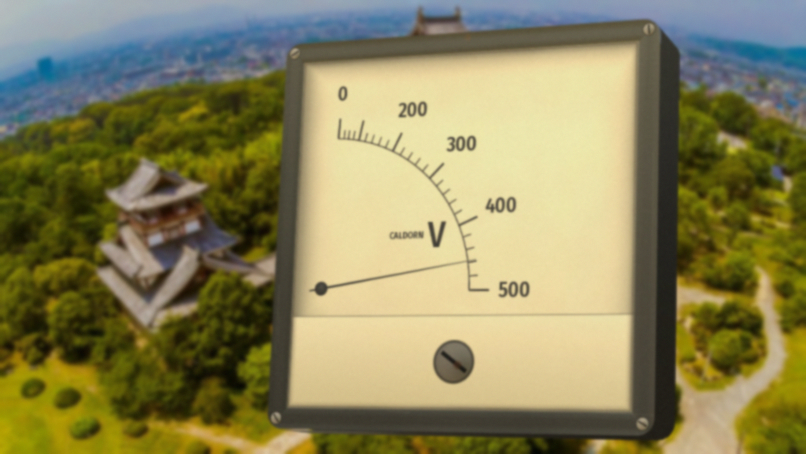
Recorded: 460
